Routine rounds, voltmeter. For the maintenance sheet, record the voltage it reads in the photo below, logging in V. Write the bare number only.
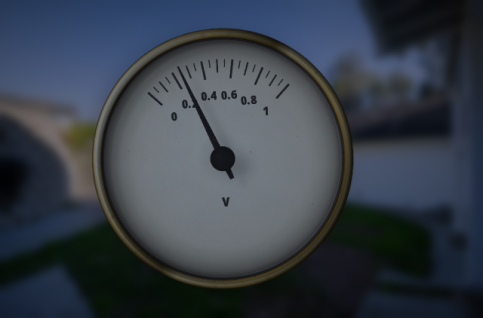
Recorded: 0.25
